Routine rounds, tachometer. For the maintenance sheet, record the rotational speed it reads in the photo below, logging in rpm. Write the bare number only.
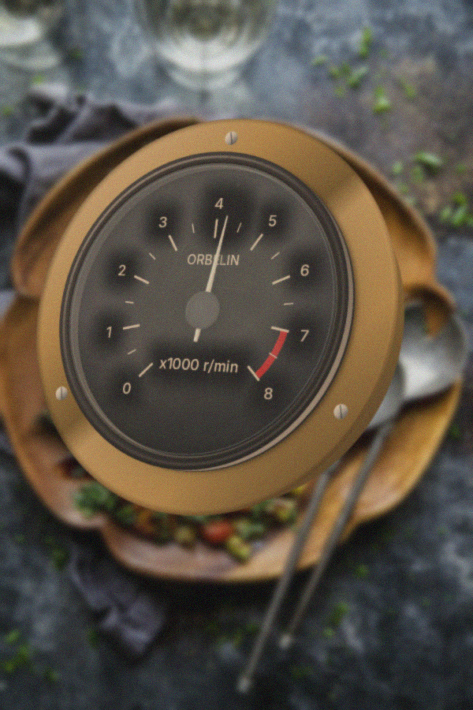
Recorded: 4250
